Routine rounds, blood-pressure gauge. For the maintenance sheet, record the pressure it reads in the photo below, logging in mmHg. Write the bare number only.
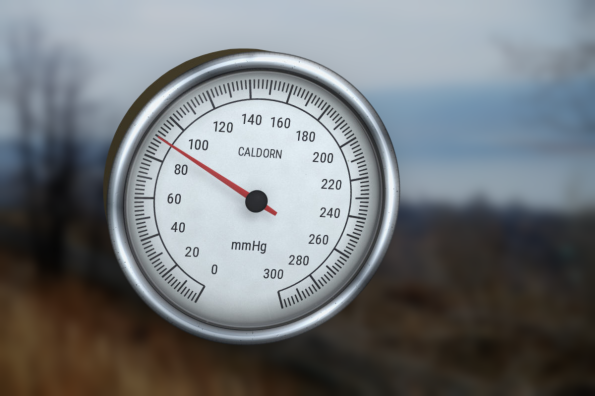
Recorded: 90
